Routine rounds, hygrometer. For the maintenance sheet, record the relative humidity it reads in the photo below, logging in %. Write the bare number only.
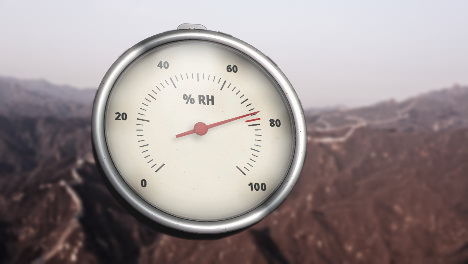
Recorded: 76
